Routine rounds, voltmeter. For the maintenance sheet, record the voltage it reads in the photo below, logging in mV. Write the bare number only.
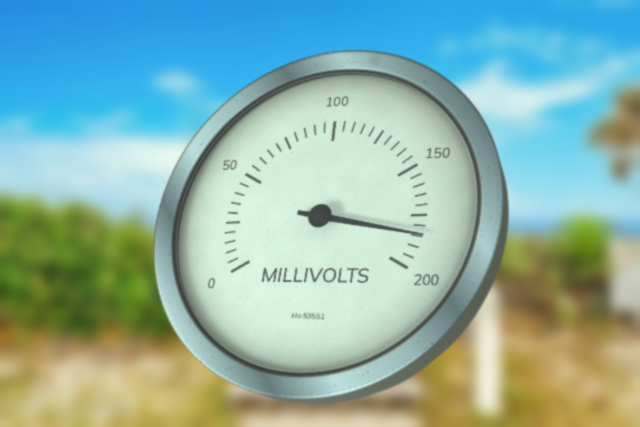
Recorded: 185
